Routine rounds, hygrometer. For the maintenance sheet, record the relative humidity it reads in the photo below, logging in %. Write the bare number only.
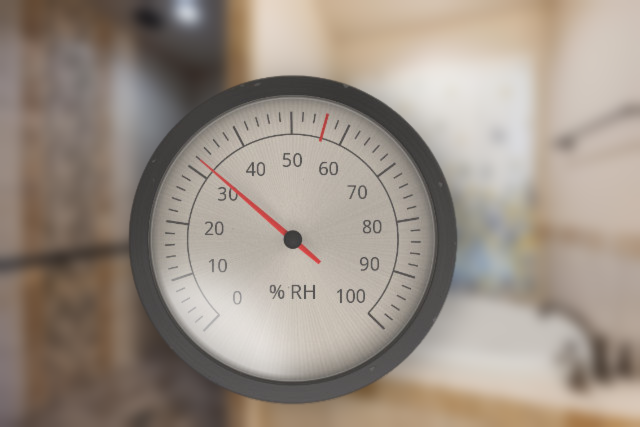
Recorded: 32
